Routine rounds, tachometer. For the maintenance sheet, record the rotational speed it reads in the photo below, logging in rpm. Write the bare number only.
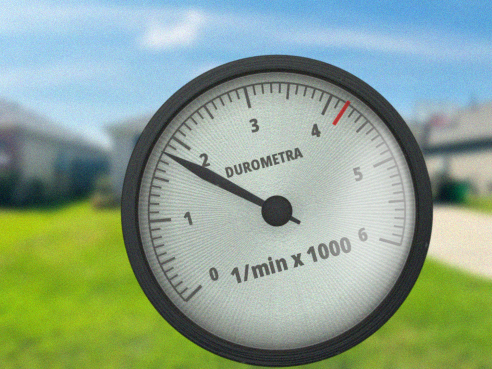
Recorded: 1800
